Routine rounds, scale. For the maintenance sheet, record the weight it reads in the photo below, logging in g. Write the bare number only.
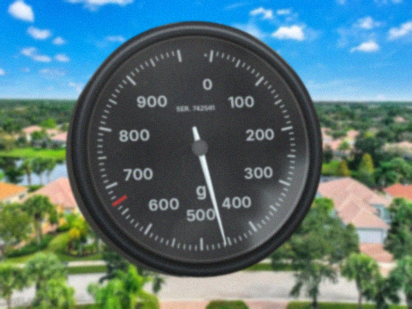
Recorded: 460
